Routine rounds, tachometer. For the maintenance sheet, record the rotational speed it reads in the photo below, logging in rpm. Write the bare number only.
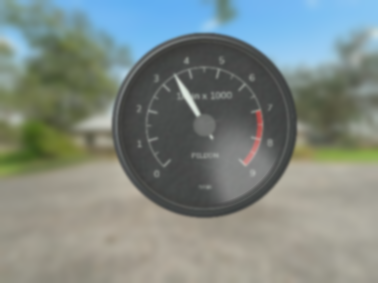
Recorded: 3500
